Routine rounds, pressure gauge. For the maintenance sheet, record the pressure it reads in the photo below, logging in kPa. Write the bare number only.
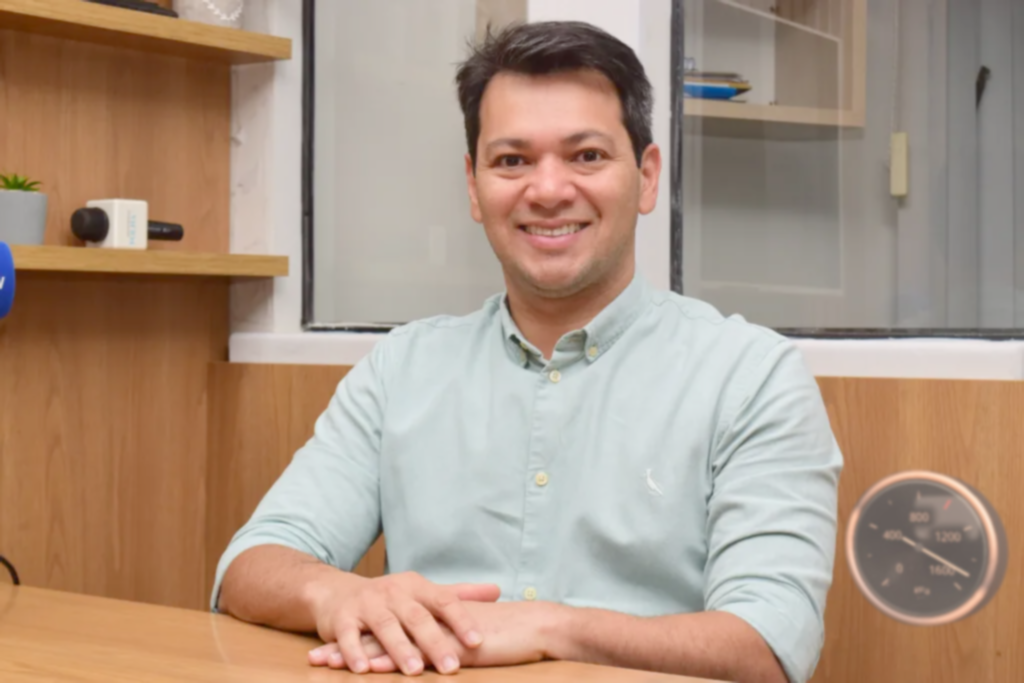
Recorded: 1500
